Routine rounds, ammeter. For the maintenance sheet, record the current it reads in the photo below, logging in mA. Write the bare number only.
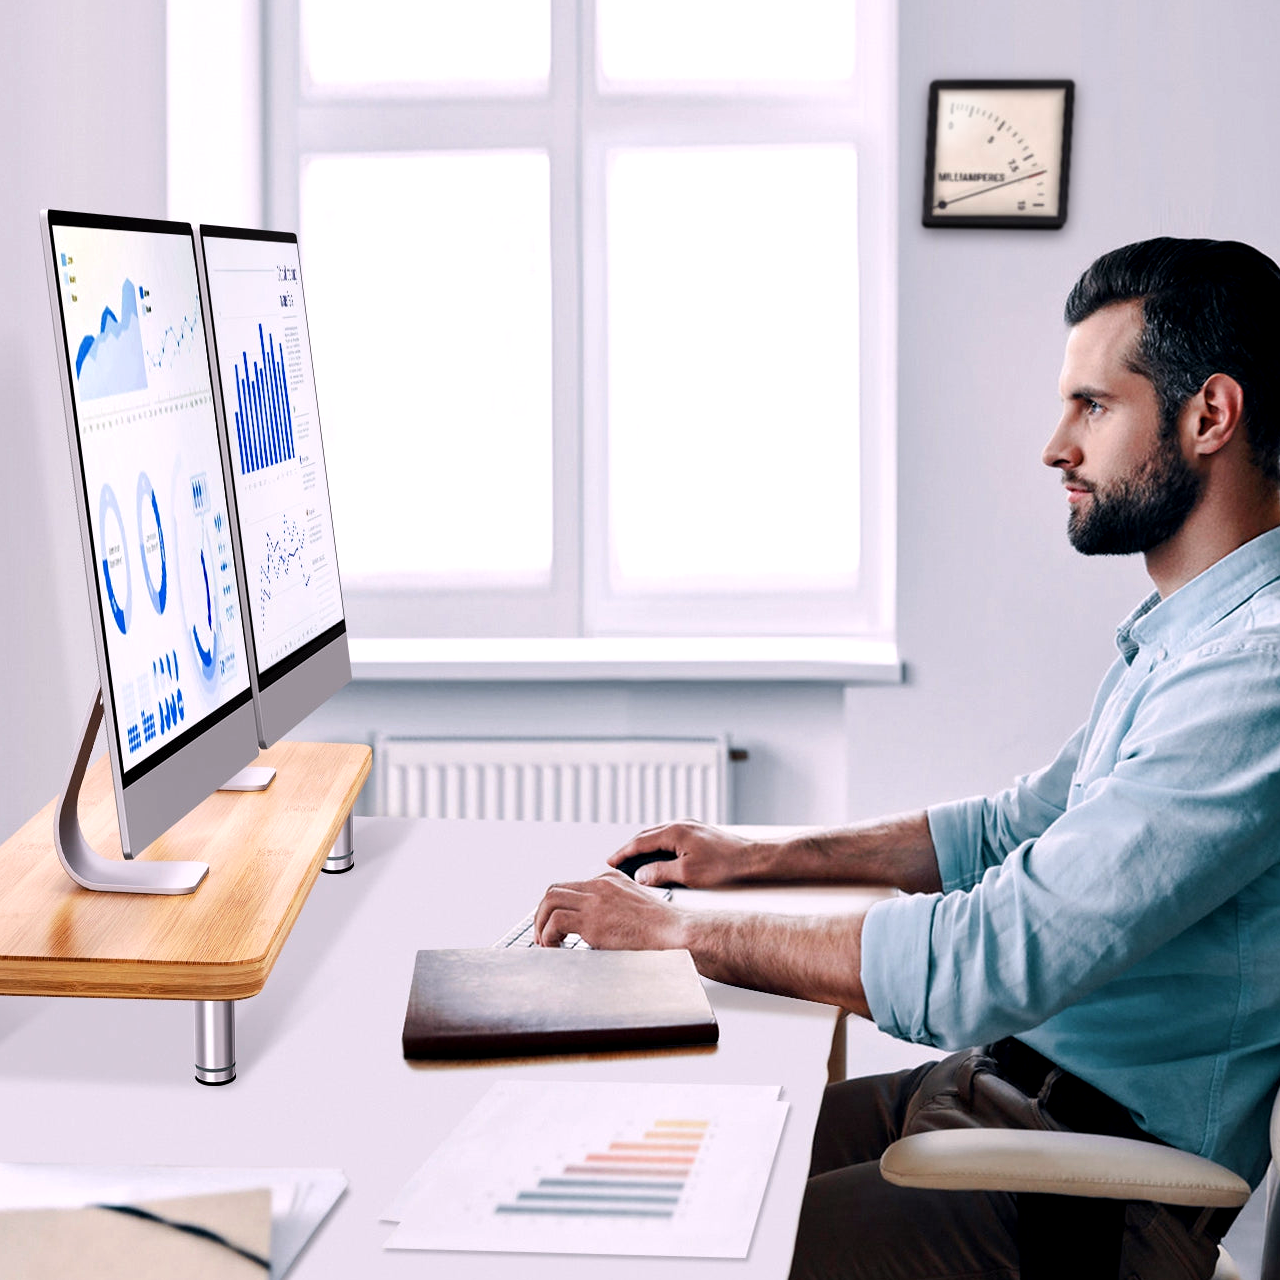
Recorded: 8.5
